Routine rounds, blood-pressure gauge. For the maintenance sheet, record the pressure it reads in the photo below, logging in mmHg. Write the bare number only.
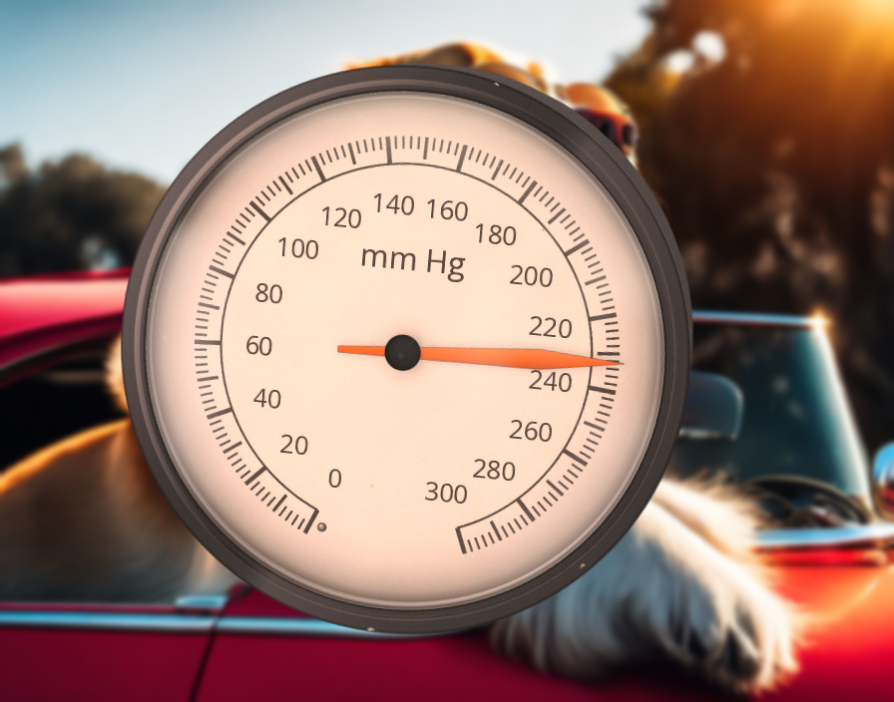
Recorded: 232
